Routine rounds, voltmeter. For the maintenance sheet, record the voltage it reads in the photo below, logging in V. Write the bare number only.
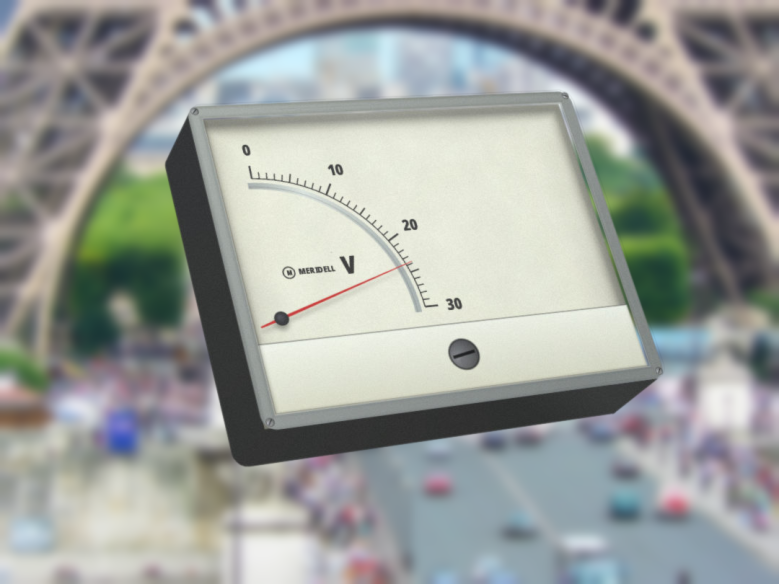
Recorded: 24
